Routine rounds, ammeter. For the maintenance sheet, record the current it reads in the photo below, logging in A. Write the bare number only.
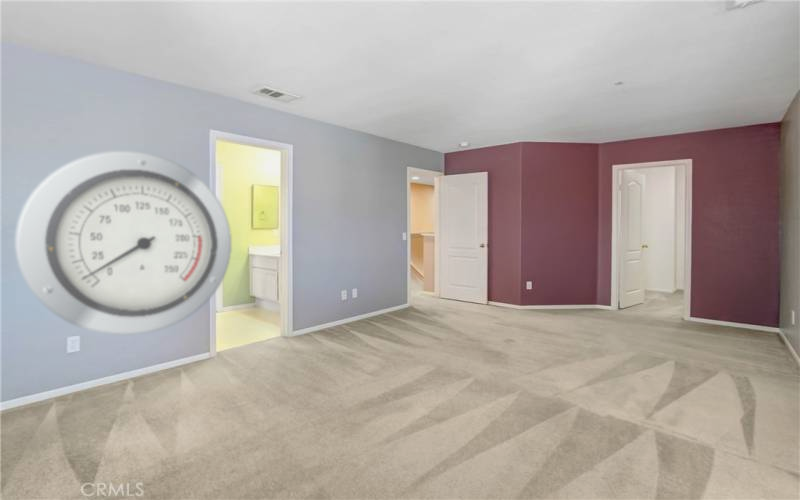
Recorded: 10
